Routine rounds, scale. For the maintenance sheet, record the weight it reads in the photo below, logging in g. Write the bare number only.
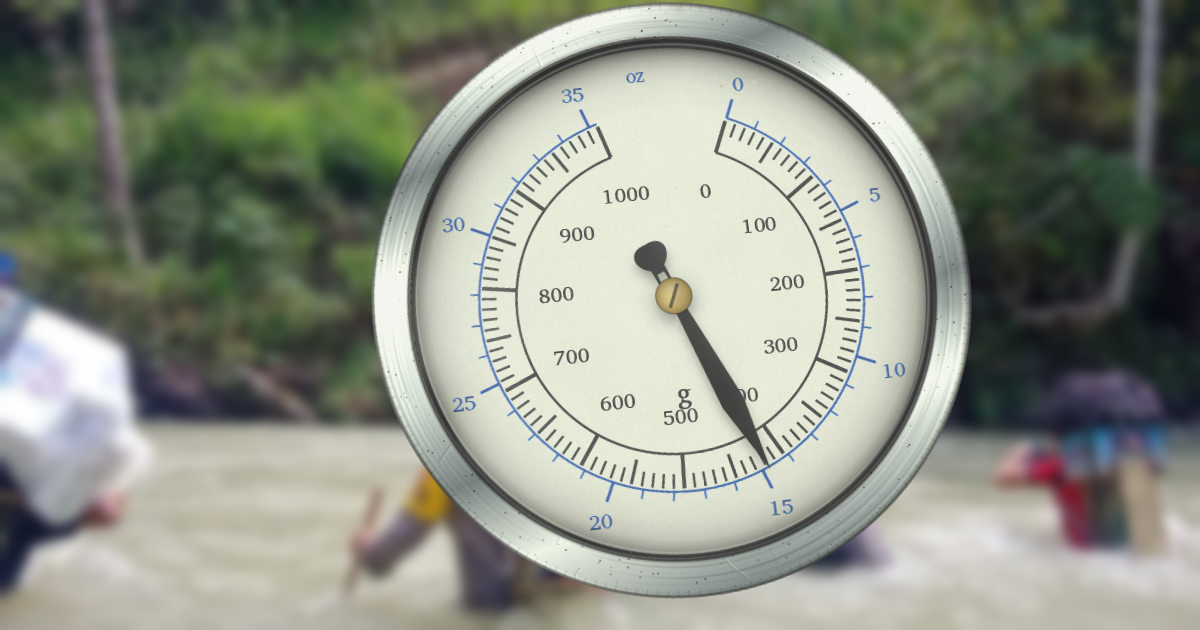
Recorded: 420
